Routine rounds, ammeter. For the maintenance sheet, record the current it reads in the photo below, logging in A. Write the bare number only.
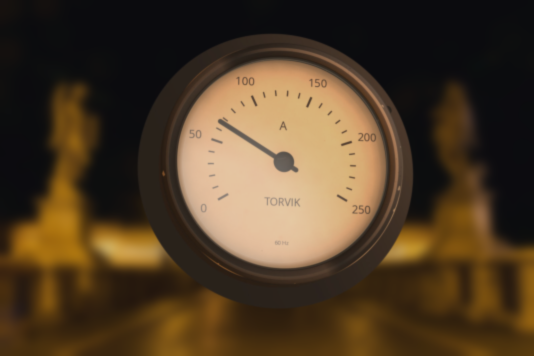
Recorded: 65
